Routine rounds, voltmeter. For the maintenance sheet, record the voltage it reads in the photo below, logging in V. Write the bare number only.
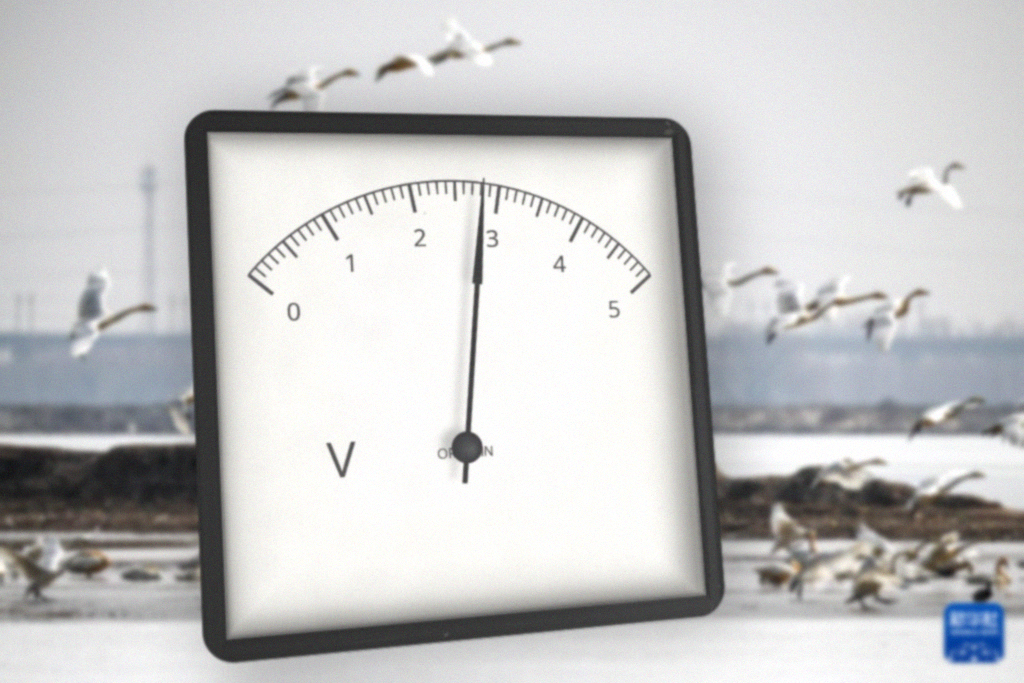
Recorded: 2.8
